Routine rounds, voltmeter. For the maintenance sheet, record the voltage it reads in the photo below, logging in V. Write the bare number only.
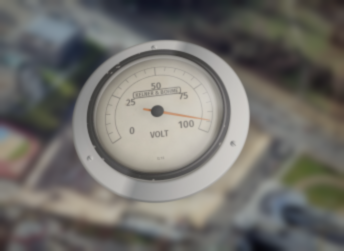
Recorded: 95
